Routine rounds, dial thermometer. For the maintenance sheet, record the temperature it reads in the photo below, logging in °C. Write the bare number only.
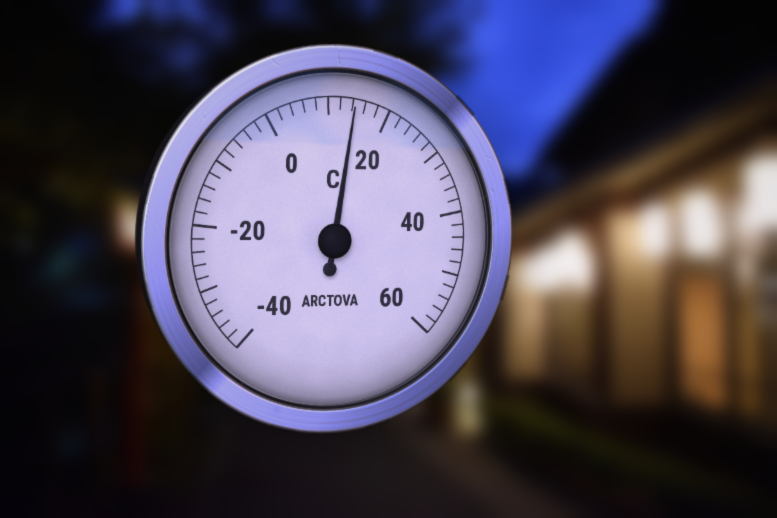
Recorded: 14
